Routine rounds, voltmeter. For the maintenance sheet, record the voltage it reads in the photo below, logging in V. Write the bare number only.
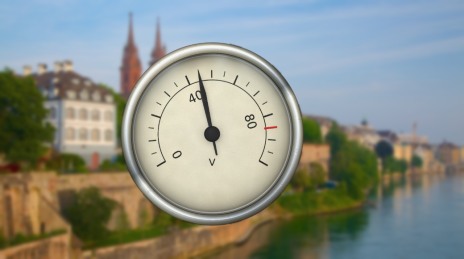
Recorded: 45
